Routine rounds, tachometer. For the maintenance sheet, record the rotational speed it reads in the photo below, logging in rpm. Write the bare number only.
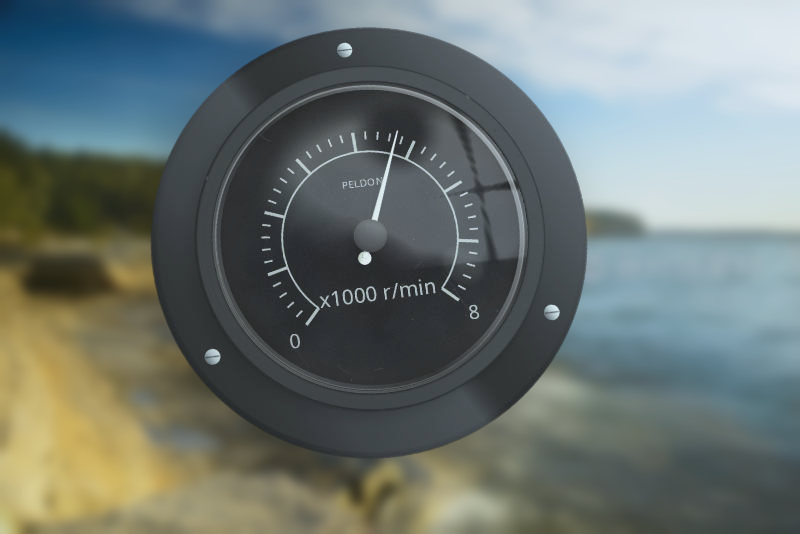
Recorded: 4700
